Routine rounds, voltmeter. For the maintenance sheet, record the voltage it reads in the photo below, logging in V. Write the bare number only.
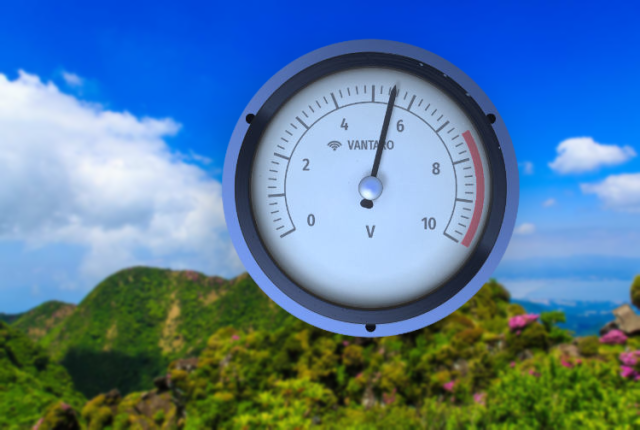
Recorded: 5.5
